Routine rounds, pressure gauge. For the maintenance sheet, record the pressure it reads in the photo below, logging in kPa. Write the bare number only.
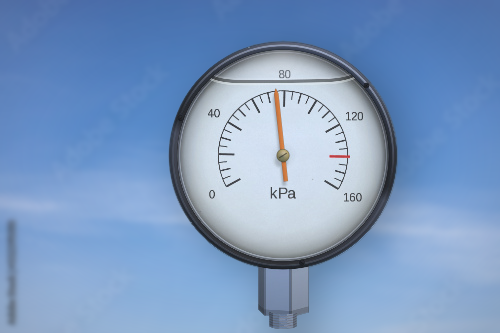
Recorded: 75
